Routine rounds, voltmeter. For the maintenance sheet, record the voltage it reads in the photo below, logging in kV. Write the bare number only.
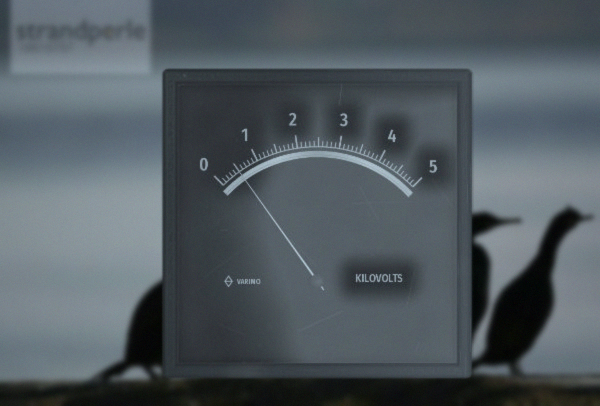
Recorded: 0.5
